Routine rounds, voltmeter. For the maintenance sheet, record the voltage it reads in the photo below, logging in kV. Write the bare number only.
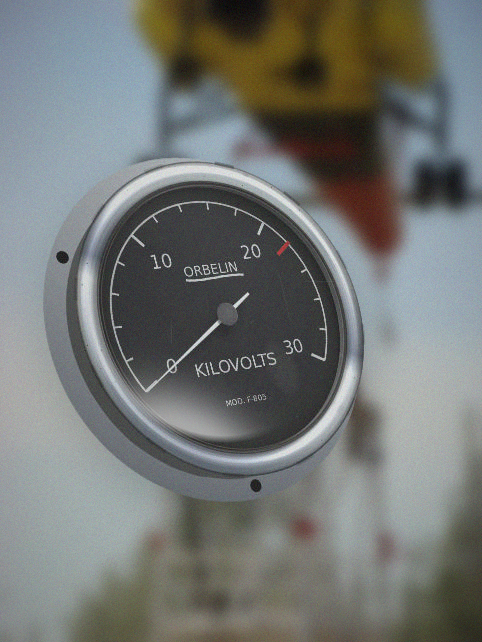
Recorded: 0
